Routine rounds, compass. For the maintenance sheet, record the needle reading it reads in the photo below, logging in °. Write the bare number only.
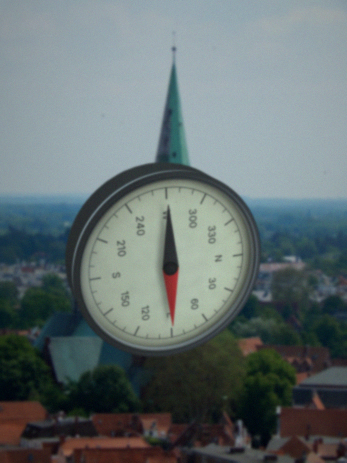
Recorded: 90
